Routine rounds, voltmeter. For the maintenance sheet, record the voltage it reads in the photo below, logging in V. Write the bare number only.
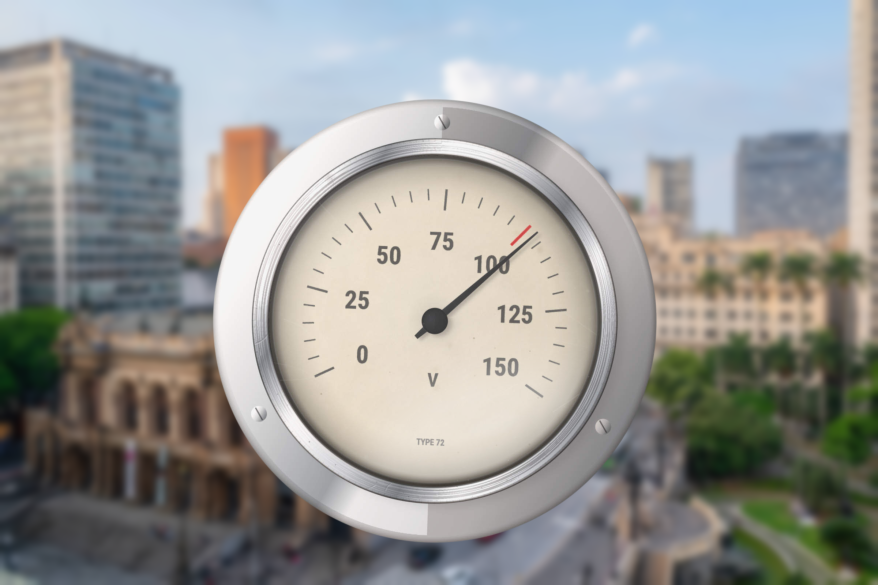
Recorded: 102.5
